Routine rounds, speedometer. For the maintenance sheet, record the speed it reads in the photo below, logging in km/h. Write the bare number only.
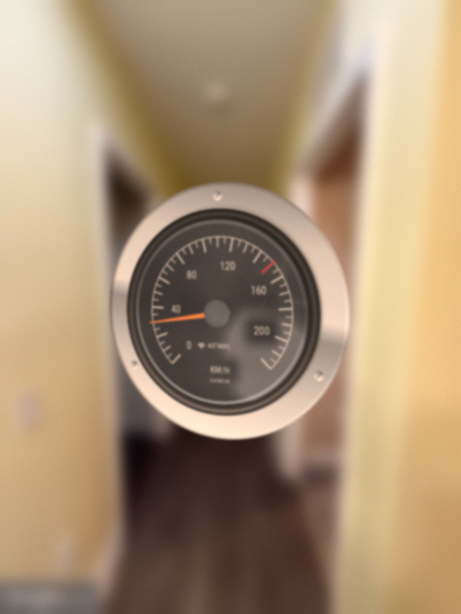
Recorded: 30
